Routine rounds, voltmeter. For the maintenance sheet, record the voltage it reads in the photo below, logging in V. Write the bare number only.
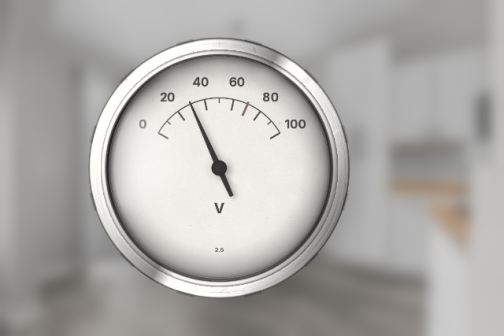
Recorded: 30
